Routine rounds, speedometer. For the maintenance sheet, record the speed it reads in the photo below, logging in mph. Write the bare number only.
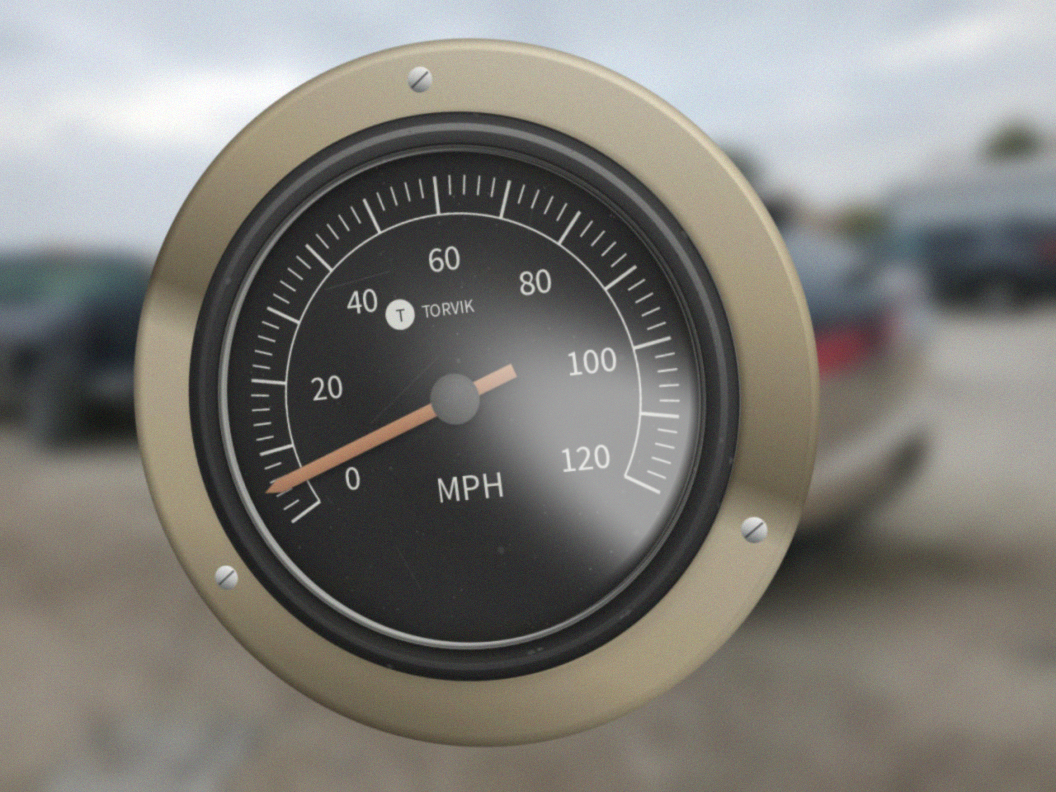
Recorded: 5
